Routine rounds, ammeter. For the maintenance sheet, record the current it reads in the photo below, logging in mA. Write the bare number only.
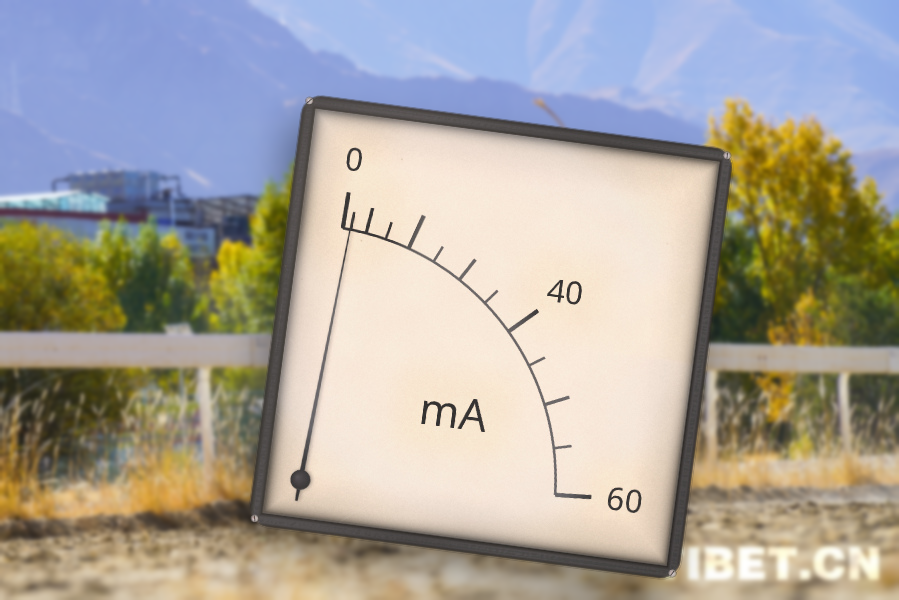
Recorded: 5
